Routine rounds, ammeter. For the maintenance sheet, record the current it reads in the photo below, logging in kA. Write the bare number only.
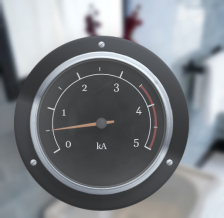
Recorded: 0.5
